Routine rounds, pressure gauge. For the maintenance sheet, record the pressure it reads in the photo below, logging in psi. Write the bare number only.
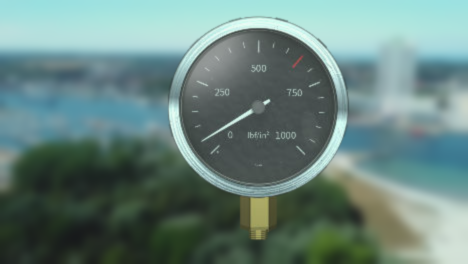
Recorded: 50
